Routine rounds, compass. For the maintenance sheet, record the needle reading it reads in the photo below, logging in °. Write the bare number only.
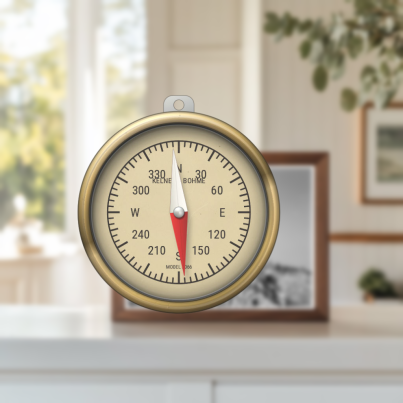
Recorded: 175
